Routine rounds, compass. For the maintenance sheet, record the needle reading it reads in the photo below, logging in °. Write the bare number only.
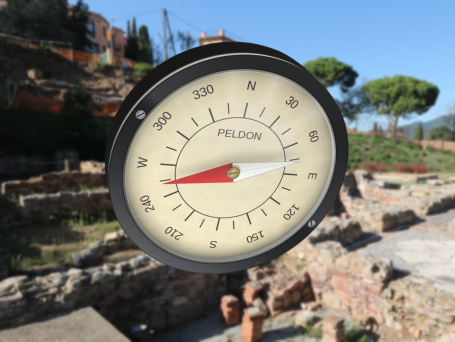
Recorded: 255
